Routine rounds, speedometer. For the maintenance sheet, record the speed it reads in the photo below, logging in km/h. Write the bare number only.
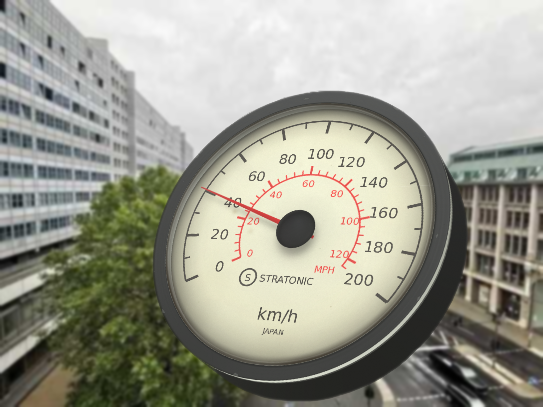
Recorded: 40
